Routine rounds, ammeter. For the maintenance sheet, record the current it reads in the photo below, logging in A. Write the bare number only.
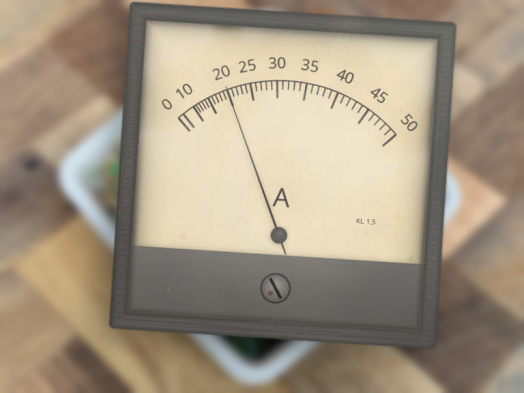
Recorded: 20
